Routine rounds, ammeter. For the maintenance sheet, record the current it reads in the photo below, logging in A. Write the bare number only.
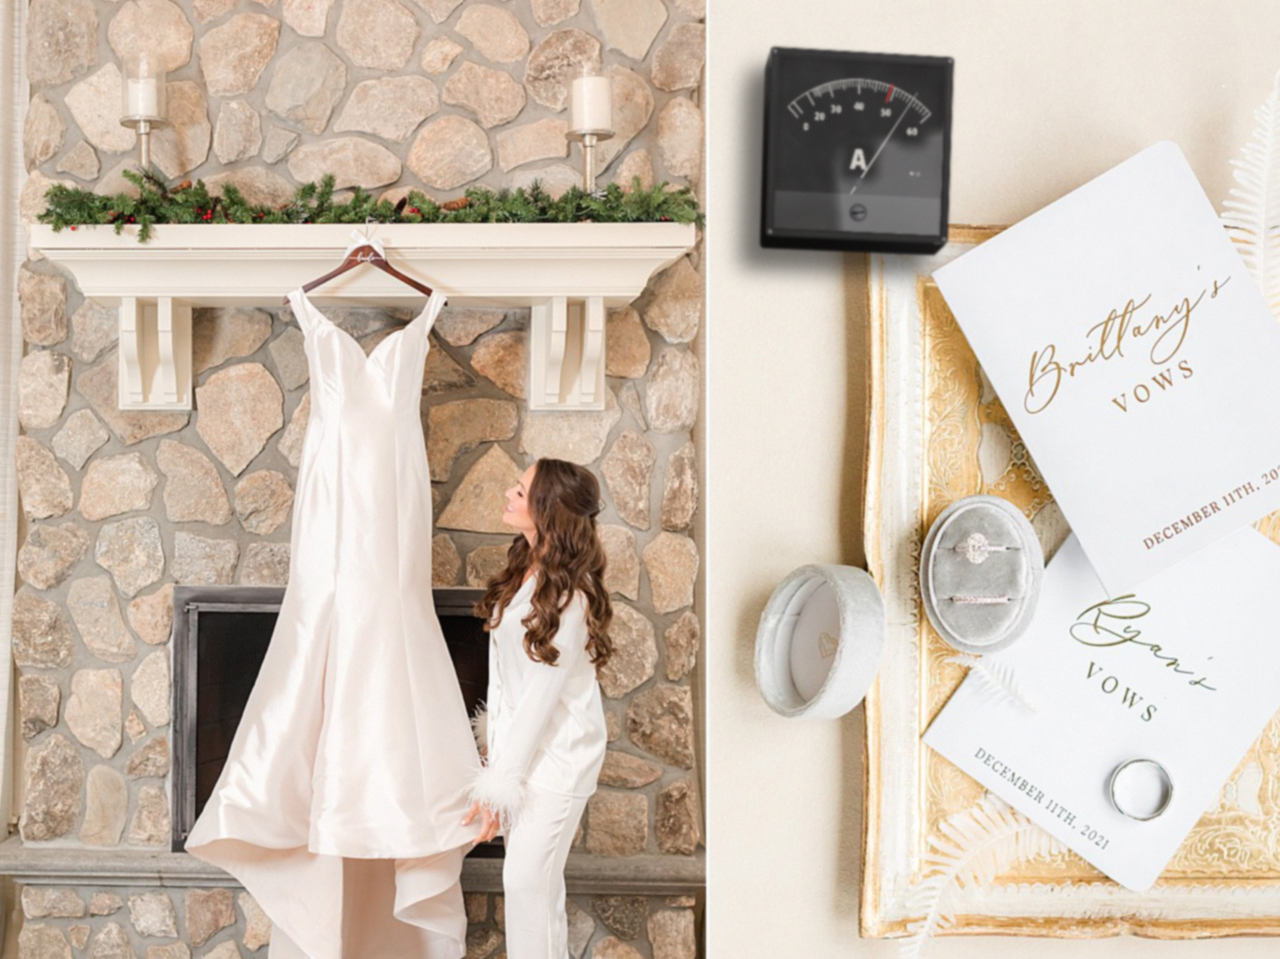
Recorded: 55
